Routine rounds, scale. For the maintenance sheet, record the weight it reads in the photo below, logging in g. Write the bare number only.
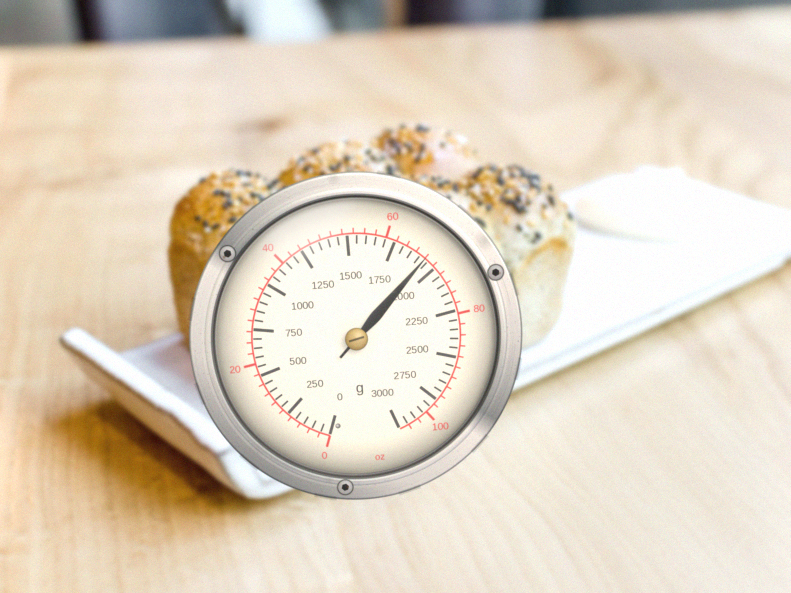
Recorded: 1925
